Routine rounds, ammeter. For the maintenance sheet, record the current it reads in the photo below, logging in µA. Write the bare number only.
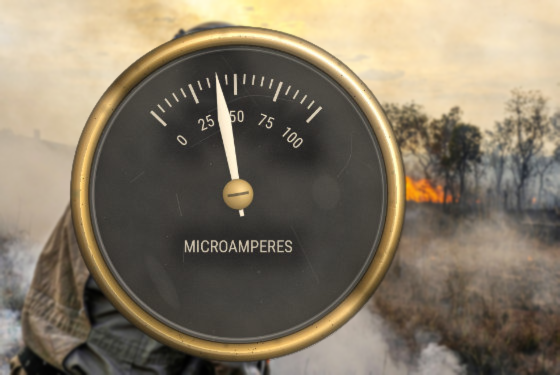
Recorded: 40
